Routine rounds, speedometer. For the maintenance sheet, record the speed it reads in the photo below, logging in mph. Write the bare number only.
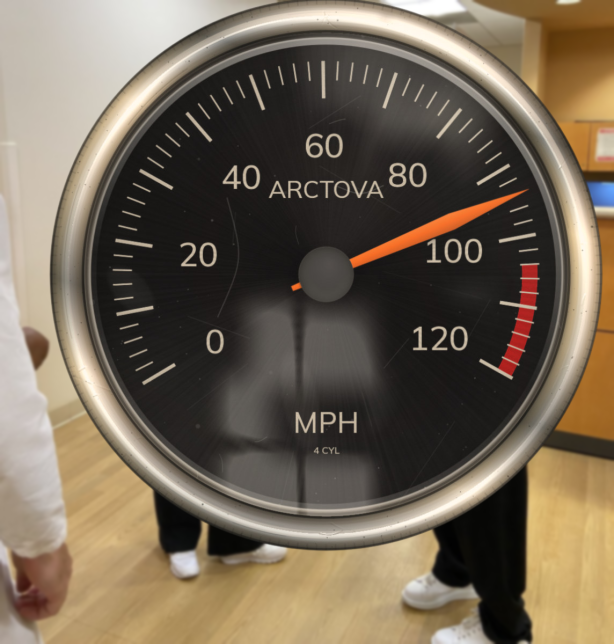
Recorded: 94
